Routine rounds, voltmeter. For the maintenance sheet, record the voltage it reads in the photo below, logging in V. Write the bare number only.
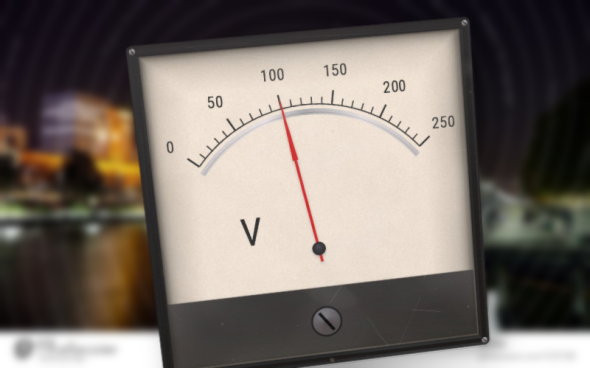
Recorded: 100
